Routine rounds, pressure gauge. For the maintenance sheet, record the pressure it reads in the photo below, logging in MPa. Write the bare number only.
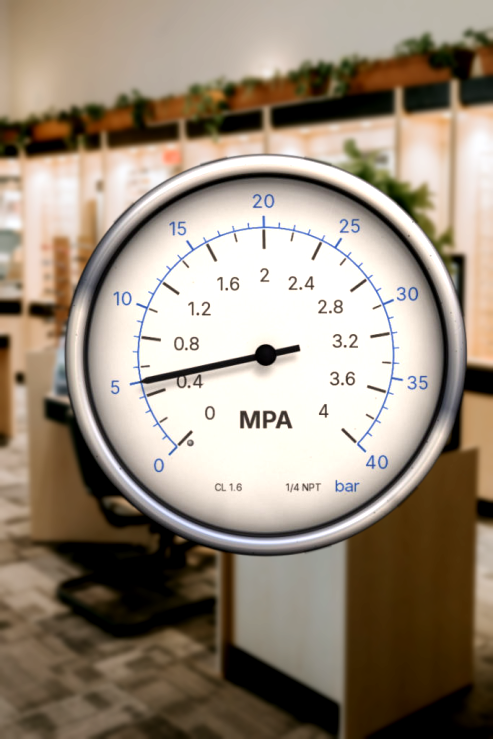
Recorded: 0.5
